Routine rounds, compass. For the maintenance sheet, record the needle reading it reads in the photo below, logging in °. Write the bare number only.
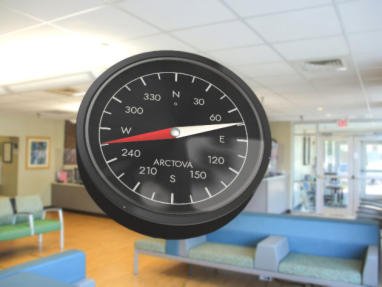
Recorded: 255
